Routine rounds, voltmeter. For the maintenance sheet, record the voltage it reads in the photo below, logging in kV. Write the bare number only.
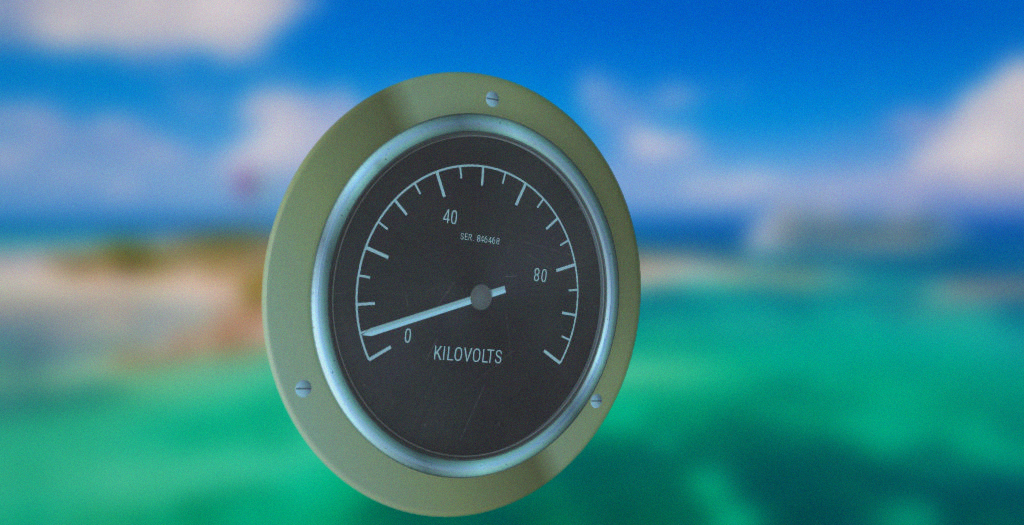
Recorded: 5
